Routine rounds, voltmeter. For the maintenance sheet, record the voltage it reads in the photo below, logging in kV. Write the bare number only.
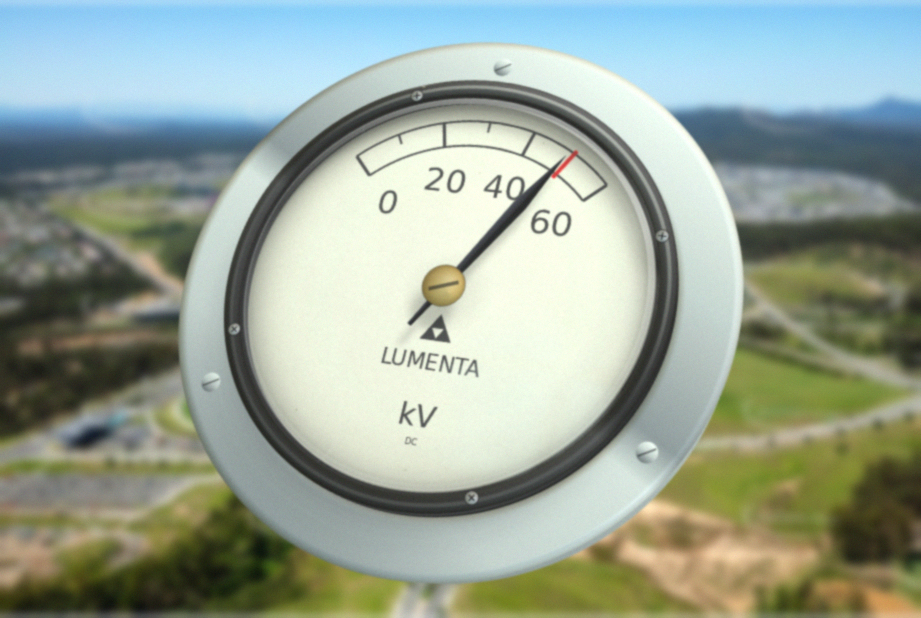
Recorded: 50
